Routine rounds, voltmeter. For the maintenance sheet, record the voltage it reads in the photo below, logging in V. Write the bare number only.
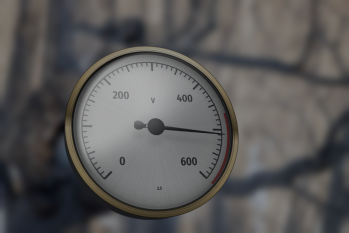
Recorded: 510
